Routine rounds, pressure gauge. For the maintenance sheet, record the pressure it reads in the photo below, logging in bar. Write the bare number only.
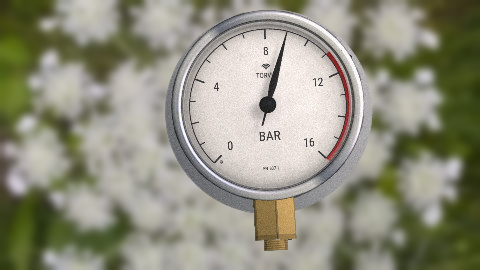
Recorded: 9
